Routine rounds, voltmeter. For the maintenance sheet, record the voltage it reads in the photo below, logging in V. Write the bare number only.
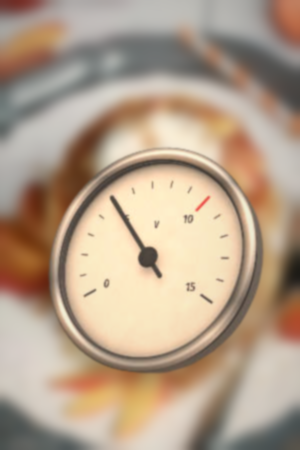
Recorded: 5
